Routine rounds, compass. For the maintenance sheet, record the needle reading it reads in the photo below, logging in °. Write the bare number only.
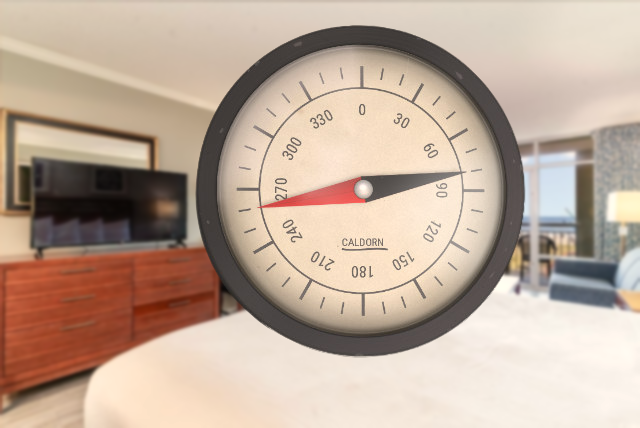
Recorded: 260
